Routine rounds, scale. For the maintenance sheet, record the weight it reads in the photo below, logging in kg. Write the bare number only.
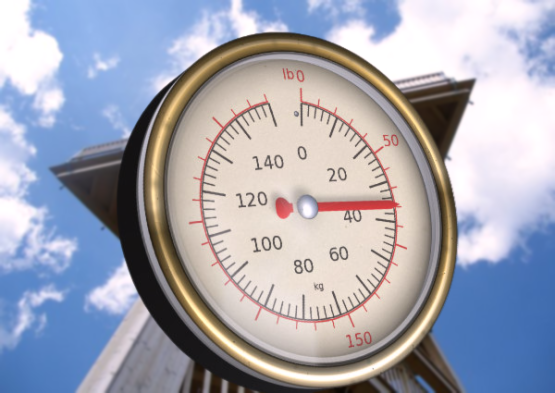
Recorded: 36
